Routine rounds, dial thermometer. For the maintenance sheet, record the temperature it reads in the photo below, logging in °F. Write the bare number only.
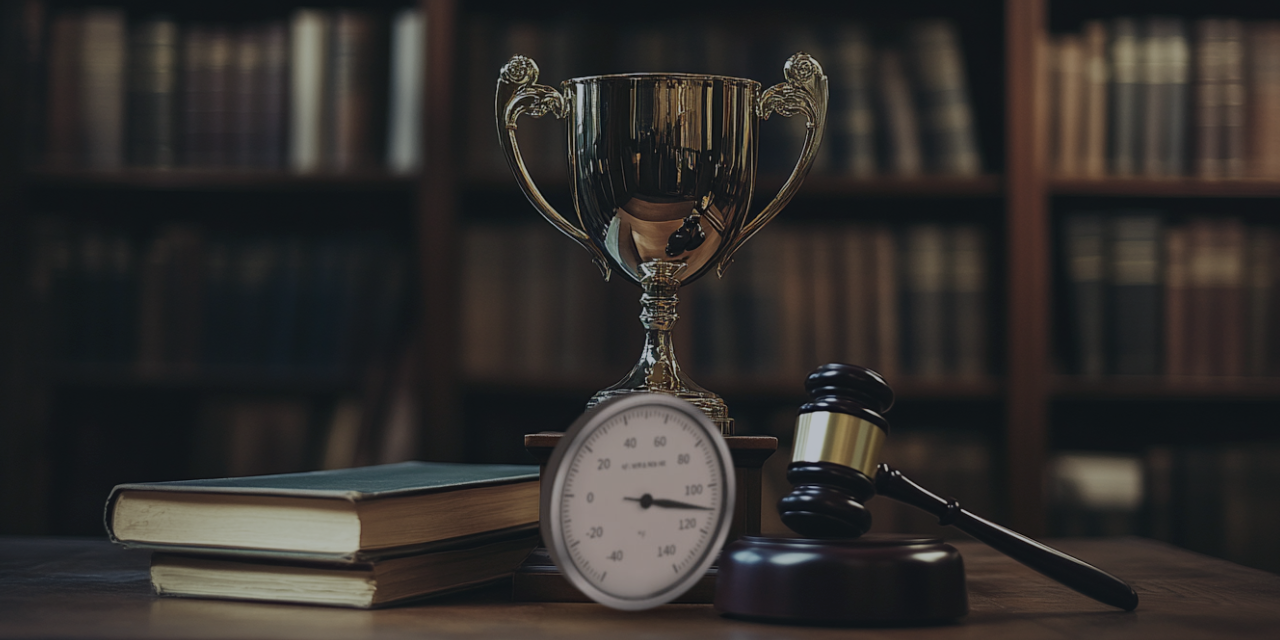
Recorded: 110
